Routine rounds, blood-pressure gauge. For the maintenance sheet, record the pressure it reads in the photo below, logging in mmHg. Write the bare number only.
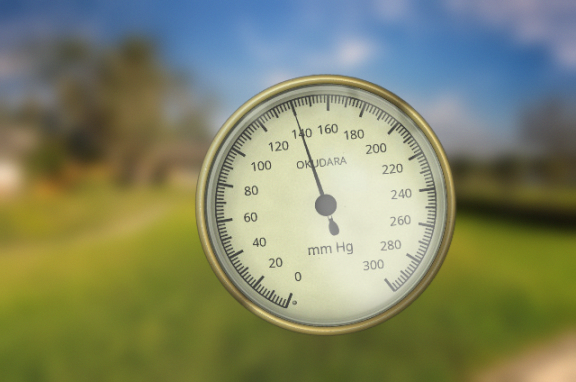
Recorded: 140
